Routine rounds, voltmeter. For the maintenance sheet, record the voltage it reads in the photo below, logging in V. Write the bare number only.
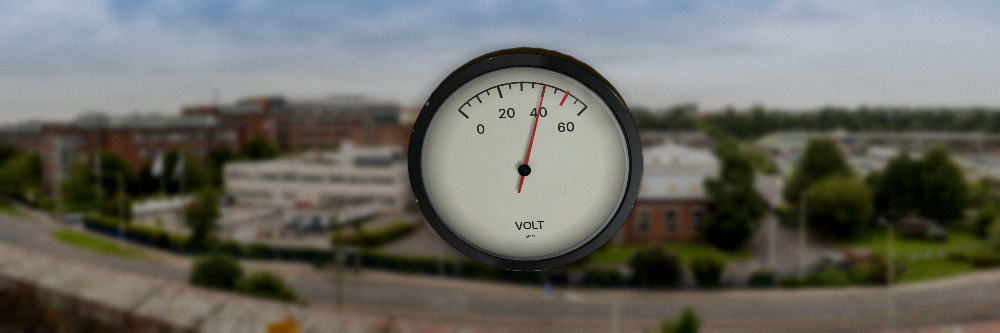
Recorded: 40
